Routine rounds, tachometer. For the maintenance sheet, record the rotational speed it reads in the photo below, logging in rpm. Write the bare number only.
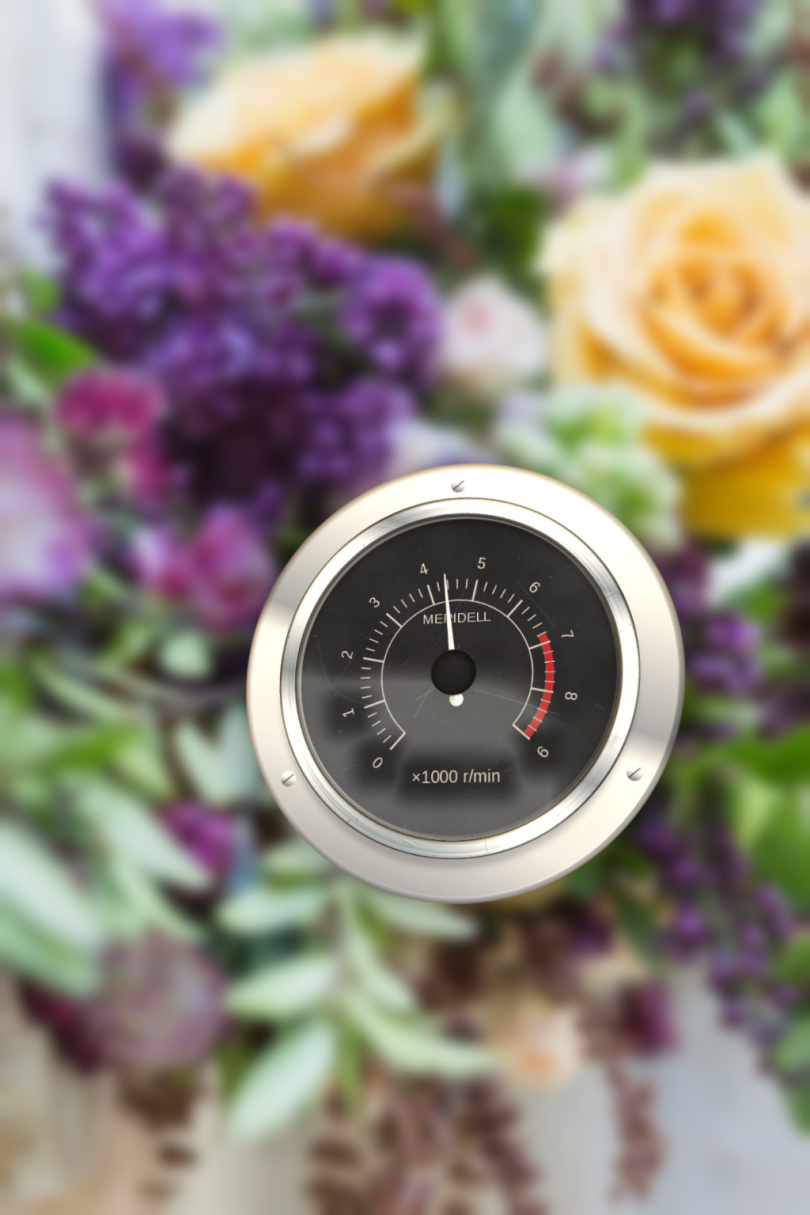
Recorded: 4400
